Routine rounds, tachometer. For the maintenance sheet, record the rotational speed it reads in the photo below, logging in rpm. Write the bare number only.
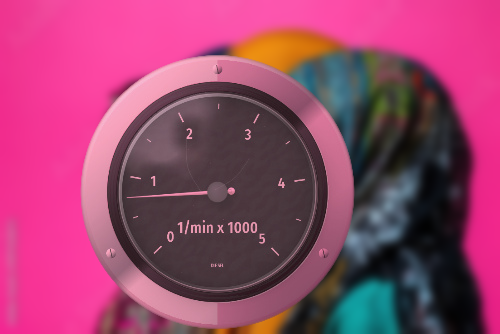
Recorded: 750
